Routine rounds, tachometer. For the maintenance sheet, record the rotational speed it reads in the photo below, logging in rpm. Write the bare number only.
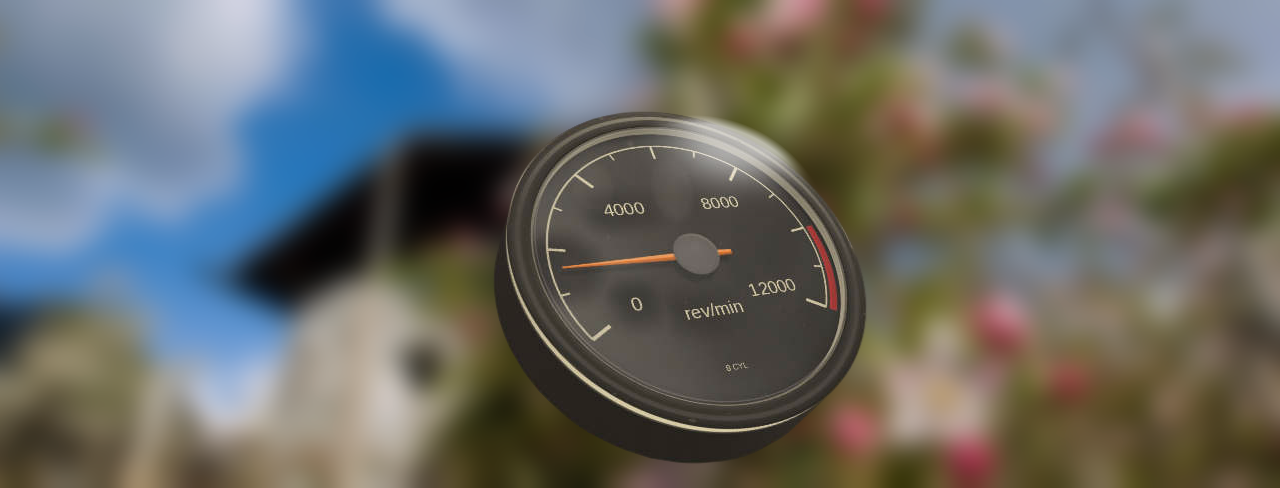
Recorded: 1500
